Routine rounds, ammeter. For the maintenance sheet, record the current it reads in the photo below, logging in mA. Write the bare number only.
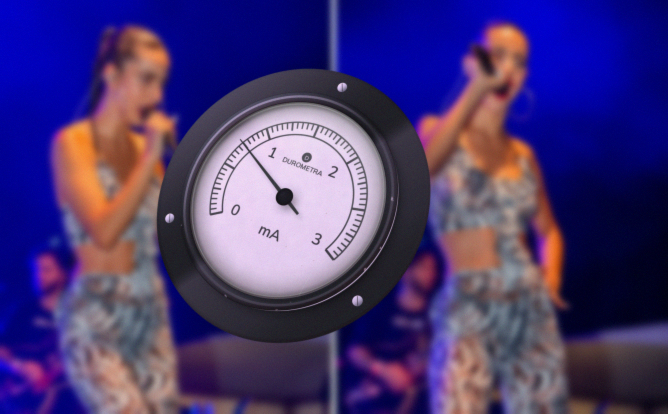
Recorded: 0.75
